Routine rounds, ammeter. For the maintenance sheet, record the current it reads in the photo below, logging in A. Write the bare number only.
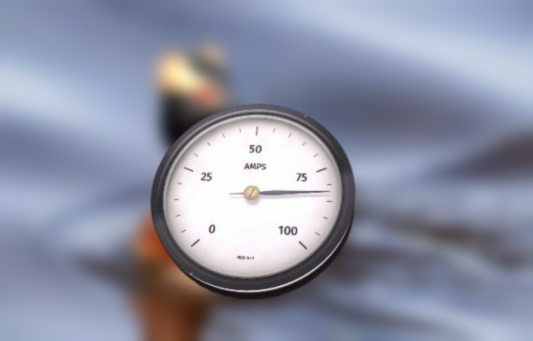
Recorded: 82.5
